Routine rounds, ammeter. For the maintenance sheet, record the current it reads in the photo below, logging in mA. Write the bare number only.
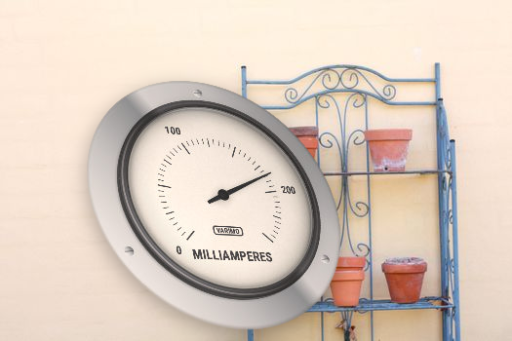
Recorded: 185
